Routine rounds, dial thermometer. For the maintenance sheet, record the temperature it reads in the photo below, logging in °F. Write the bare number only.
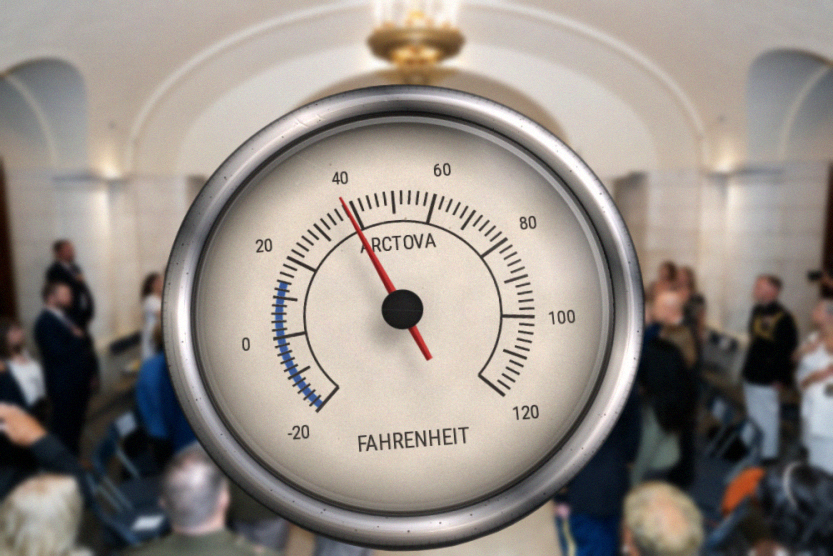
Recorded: 38
